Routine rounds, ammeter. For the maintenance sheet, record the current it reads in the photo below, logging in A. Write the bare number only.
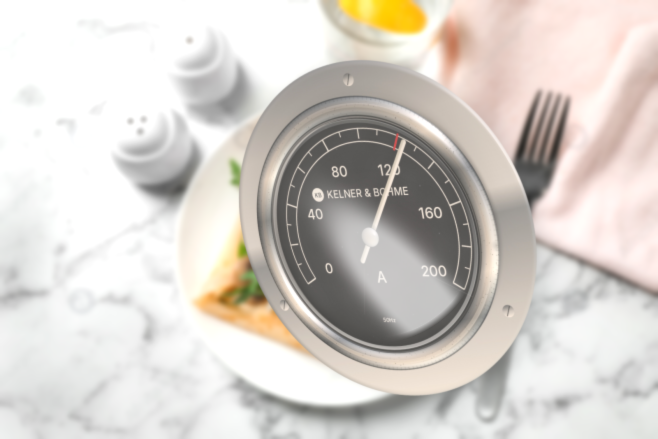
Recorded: 125
